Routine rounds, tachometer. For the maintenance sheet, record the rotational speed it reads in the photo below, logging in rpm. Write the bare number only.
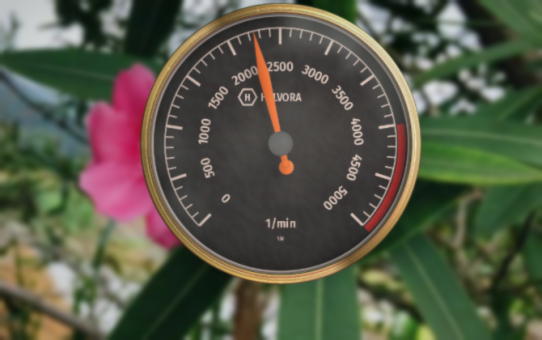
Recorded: 2250
